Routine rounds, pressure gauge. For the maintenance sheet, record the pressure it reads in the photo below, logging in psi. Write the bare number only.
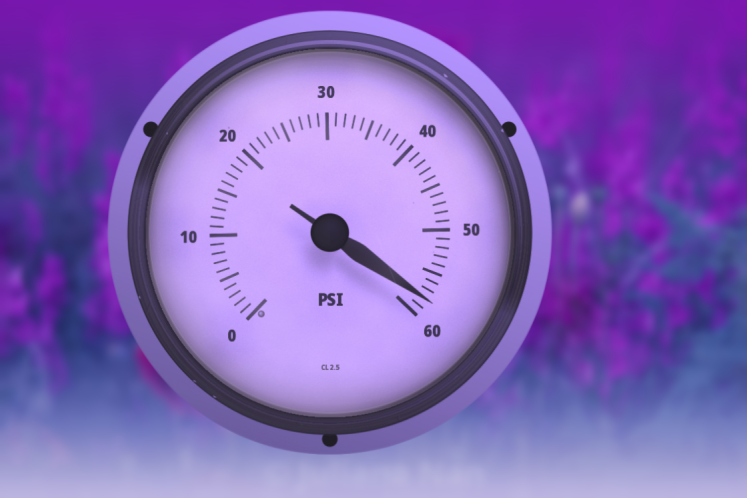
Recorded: 58
